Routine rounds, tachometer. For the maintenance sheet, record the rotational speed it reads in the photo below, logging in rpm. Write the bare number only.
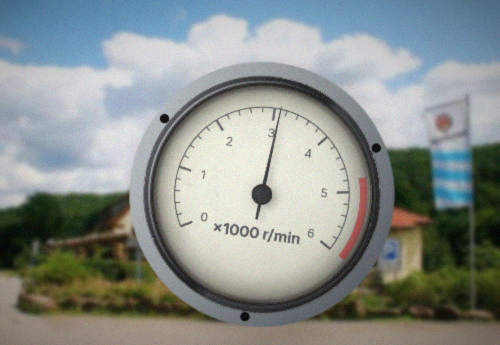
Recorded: 3100
